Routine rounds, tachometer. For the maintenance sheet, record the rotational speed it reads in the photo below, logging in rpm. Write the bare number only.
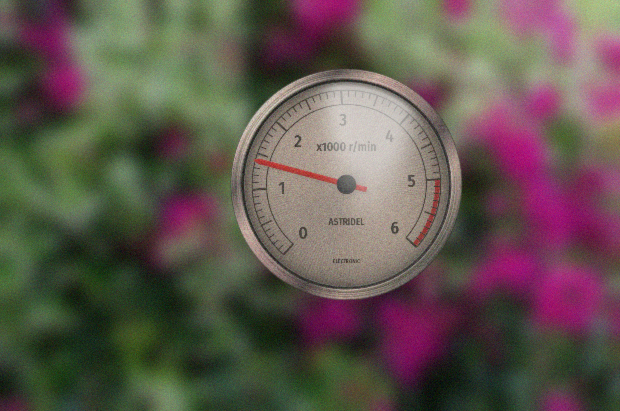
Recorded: 1400
